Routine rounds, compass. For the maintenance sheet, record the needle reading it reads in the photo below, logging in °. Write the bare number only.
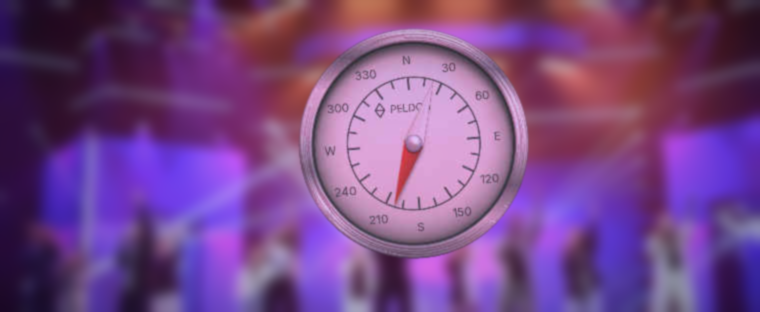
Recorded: 202.5
